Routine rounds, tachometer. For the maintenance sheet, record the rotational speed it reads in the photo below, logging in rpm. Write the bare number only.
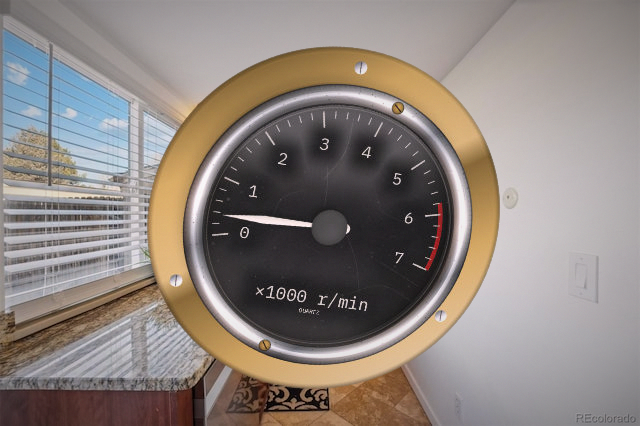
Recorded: 400
